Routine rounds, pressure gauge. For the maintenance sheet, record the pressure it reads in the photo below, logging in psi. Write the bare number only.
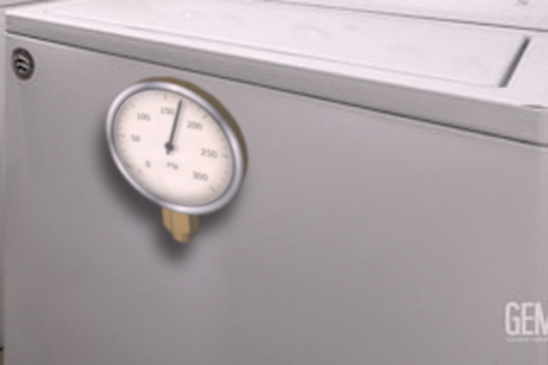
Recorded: 170
